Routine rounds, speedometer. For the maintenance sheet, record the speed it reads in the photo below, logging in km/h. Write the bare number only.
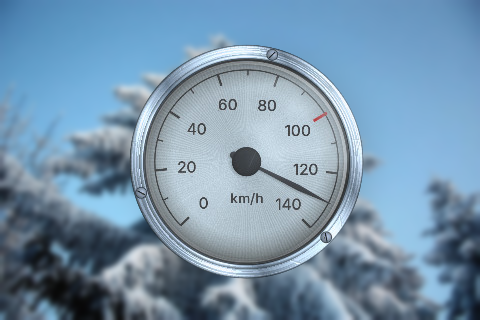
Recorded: 130
